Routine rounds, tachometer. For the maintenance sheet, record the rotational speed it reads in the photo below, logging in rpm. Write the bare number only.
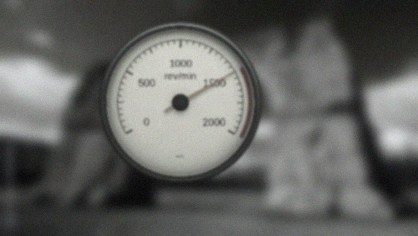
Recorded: 1500
